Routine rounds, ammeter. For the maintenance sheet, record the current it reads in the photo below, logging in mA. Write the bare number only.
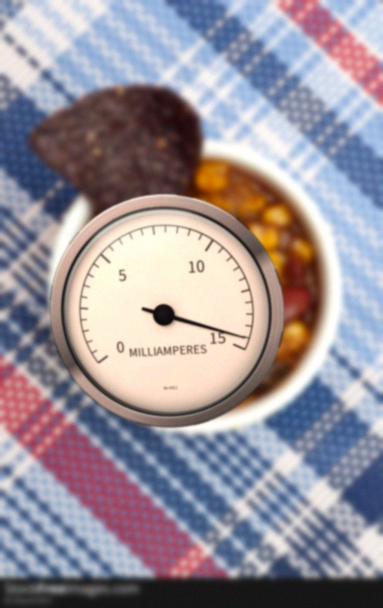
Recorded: 14.5
